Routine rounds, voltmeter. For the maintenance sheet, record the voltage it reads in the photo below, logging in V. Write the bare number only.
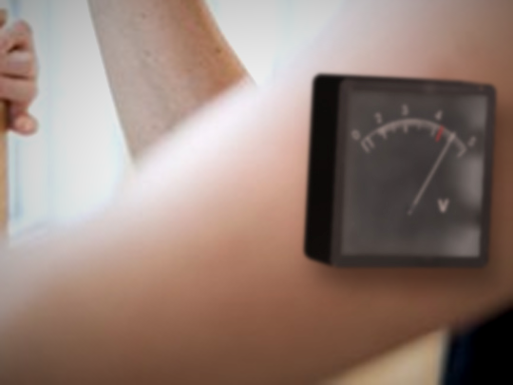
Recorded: 4.5
